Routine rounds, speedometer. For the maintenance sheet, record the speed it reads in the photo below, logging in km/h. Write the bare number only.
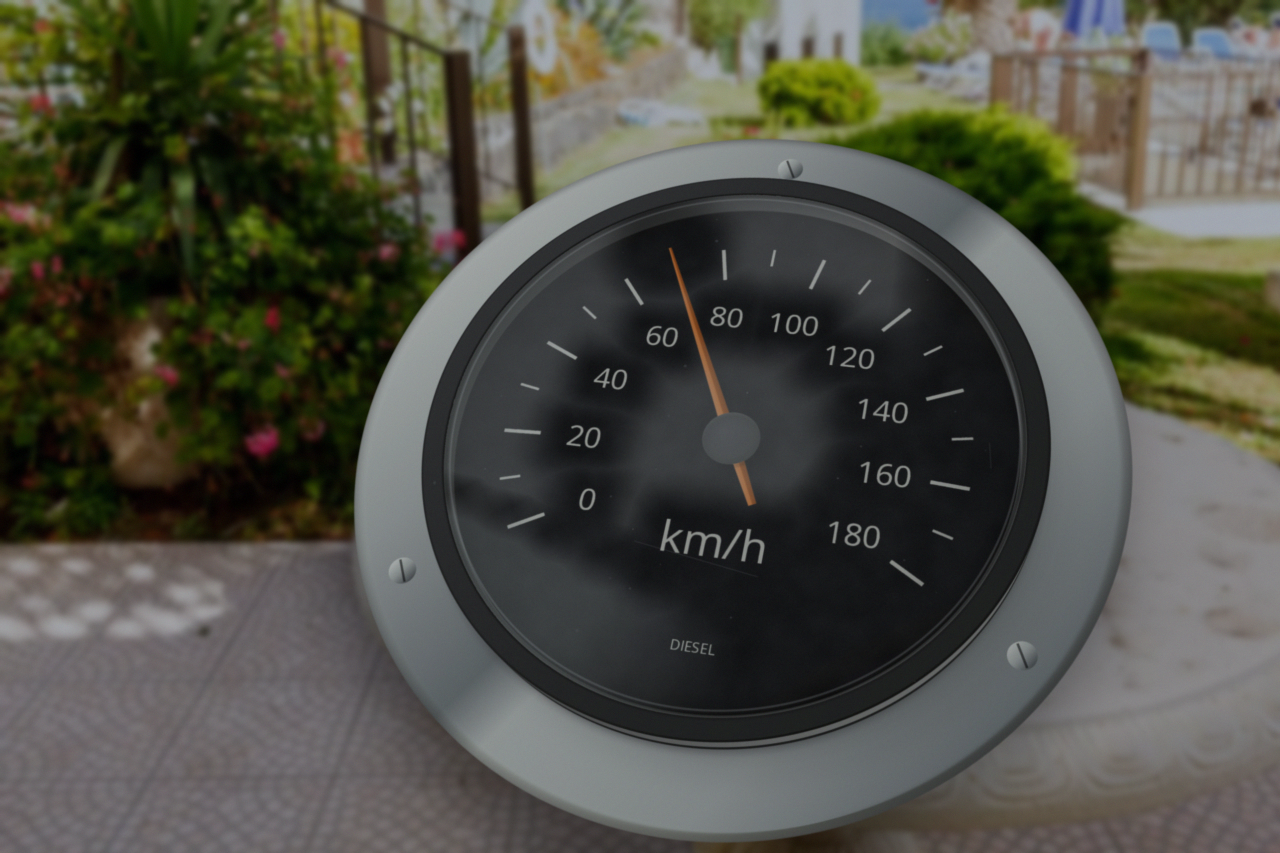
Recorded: 70
